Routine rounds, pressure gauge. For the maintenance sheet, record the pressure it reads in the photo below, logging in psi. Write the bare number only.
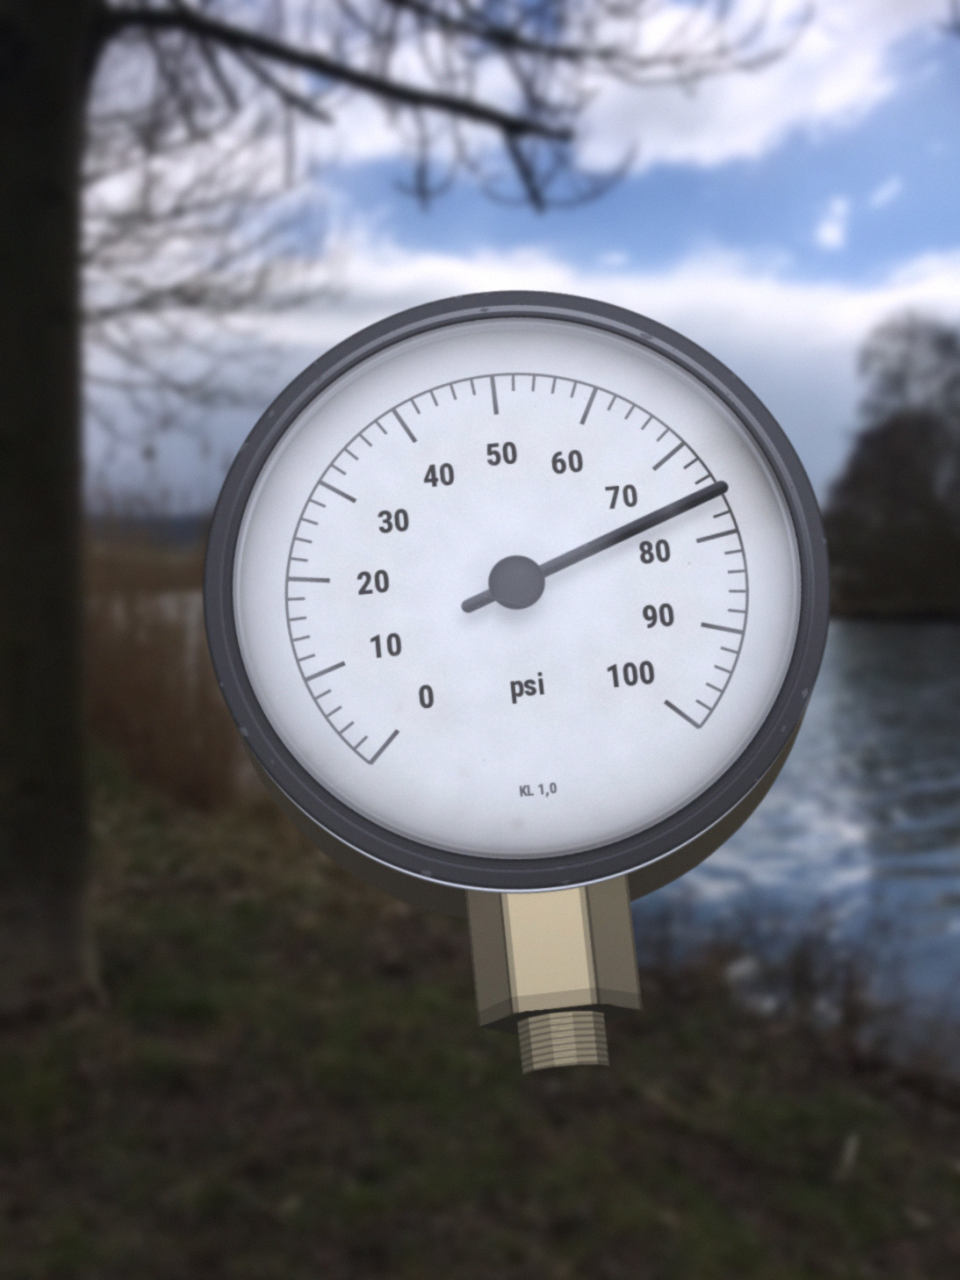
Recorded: 76
